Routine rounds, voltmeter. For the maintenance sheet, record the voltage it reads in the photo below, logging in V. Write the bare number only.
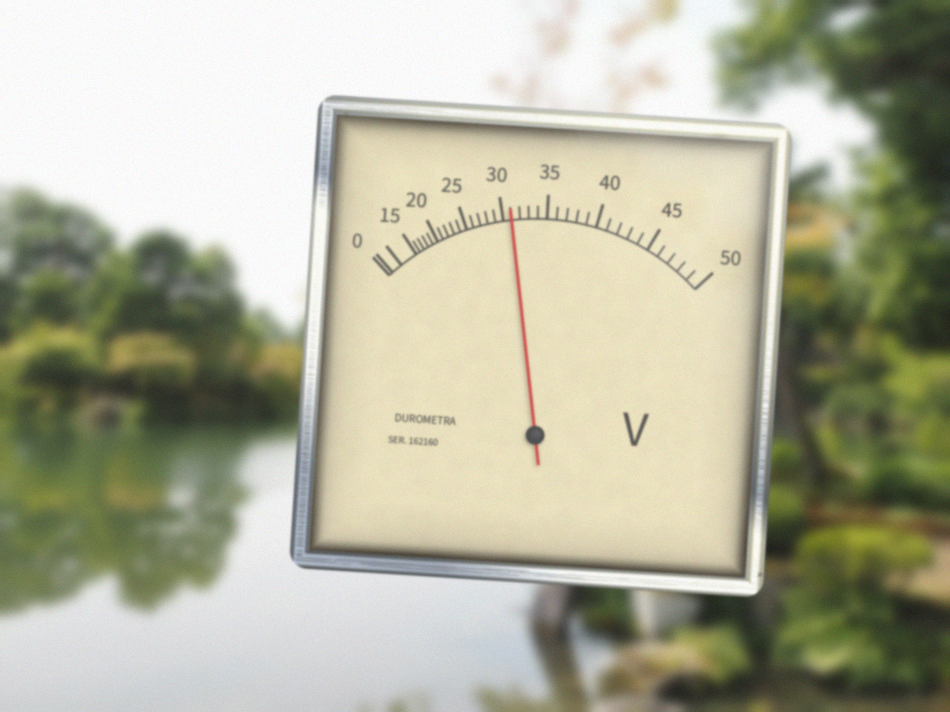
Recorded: 31
